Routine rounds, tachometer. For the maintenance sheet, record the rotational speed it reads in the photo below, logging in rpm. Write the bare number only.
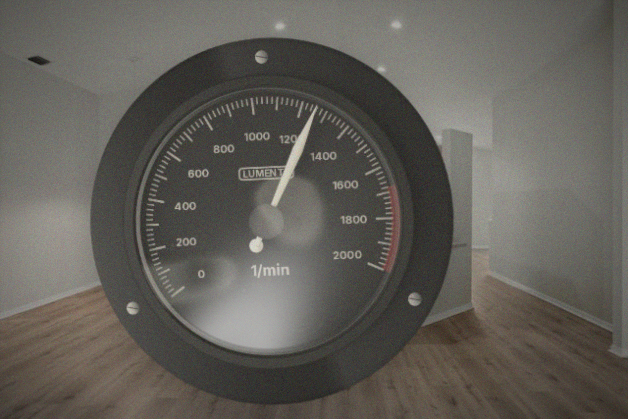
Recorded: 1260
